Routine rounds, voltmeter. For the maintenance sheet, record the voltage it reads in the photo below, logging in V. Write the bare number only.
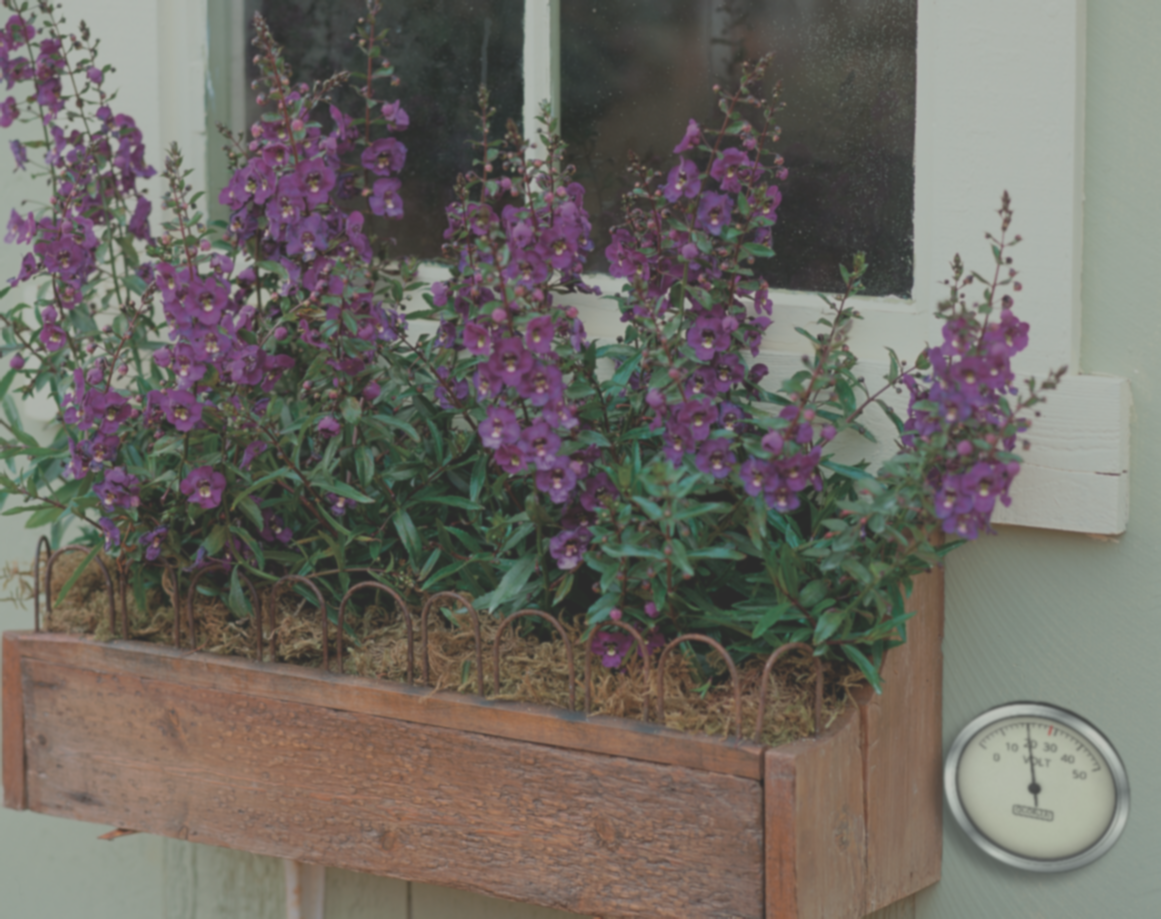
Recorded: 20
